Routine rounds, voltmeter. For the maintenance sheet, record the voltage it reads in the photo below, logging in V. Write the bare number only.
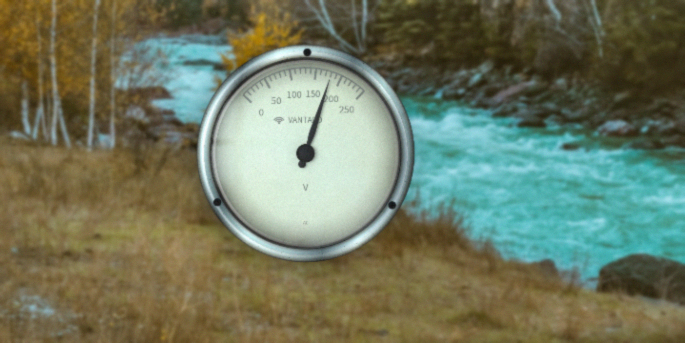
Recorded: 180
